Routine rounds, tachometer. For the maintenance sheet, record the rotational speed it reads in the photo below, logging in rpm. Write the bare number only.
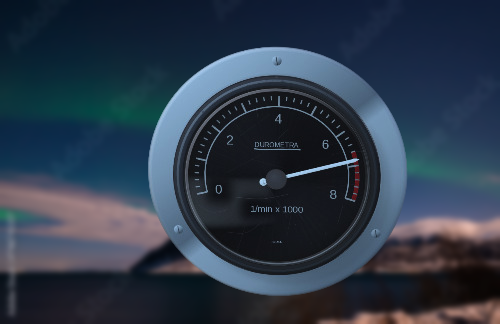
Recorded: 6800
